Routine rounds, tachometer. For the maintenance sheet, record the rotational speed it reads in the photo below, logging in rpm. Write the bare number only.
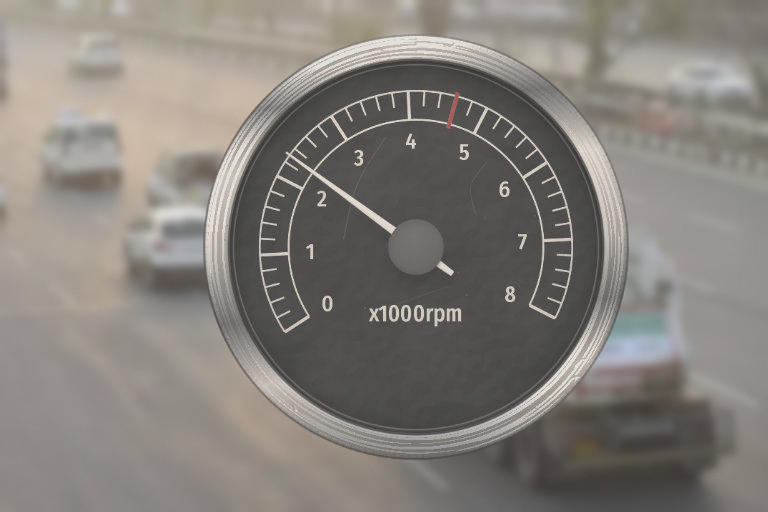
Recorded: 2300
